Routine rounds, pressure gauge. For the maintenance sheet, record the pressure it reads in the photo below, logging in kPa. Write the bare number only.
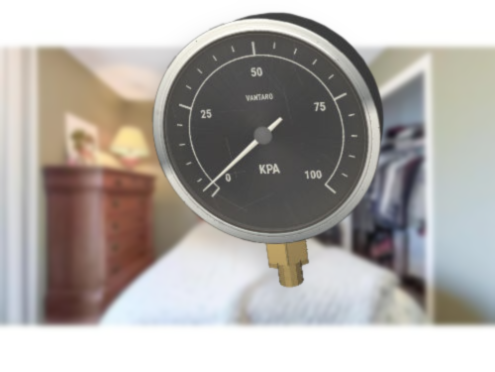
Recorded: 2.5
